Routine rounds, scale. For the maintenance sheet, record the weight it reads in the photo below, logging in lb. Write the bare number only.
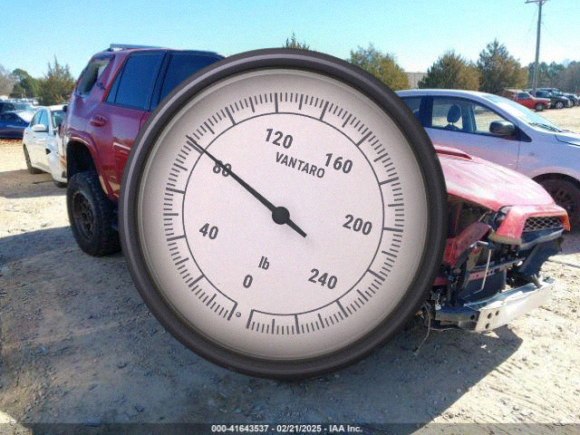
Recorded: 82
